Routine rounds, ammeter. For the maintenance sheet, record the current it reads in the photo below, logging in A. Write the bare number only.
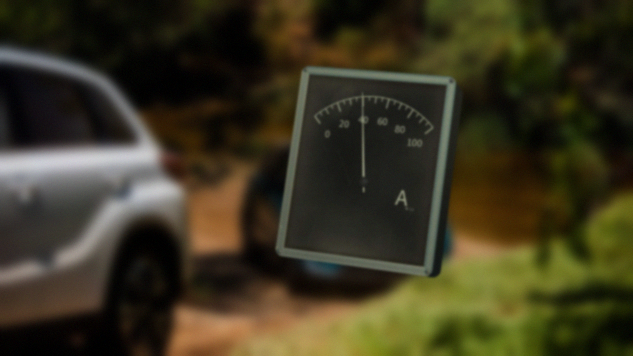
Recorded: 40
